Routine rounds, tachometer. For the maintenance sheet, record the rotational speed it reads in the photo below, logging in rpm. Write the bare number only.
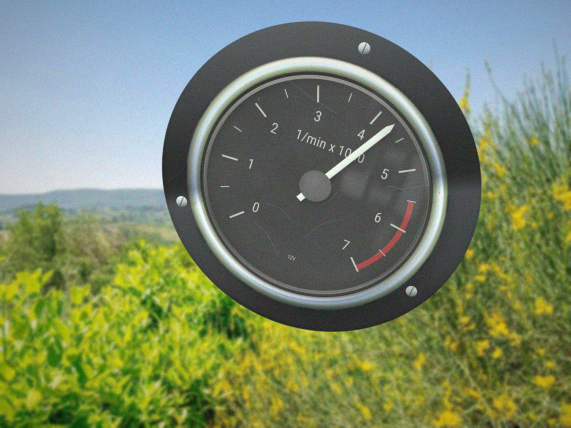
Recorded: 4250
